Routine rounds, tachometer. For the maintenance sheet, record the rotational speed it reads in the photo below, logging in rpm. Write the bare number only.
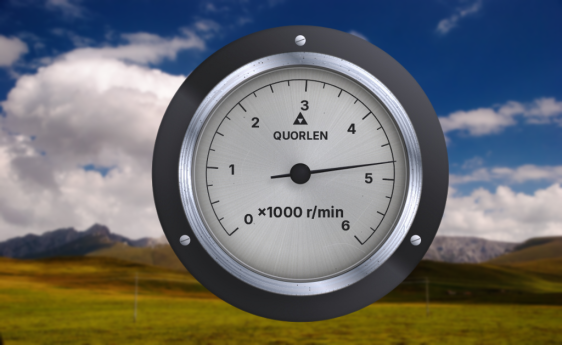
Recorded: 4750
